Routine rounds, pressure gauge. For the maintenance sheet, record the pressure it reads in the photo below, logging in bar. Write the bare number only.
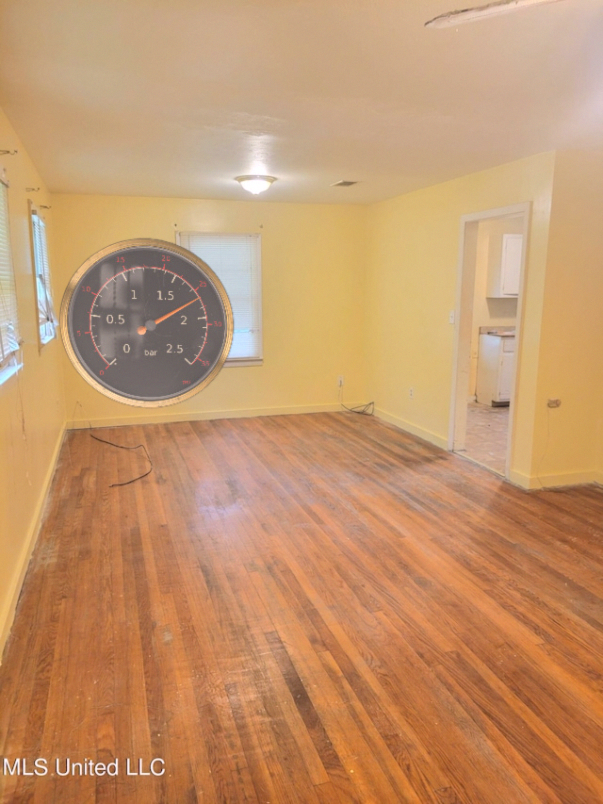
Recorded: 1.8
